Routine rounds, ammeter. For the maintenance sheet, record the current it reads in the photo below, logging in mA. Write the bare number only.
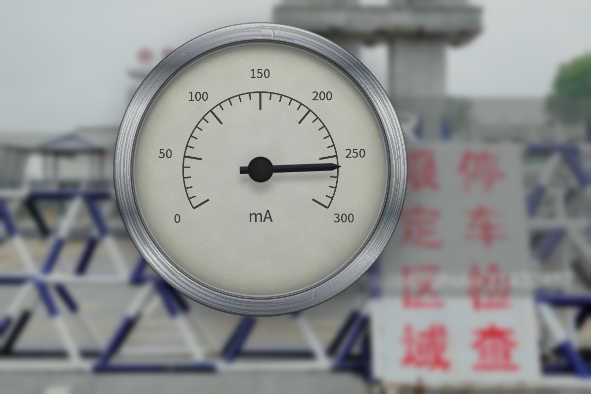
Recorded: 260
